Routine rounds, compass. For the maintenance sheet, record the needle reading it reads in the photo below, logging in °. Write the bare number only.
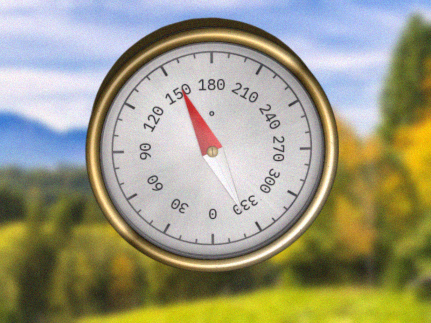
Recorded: 155
